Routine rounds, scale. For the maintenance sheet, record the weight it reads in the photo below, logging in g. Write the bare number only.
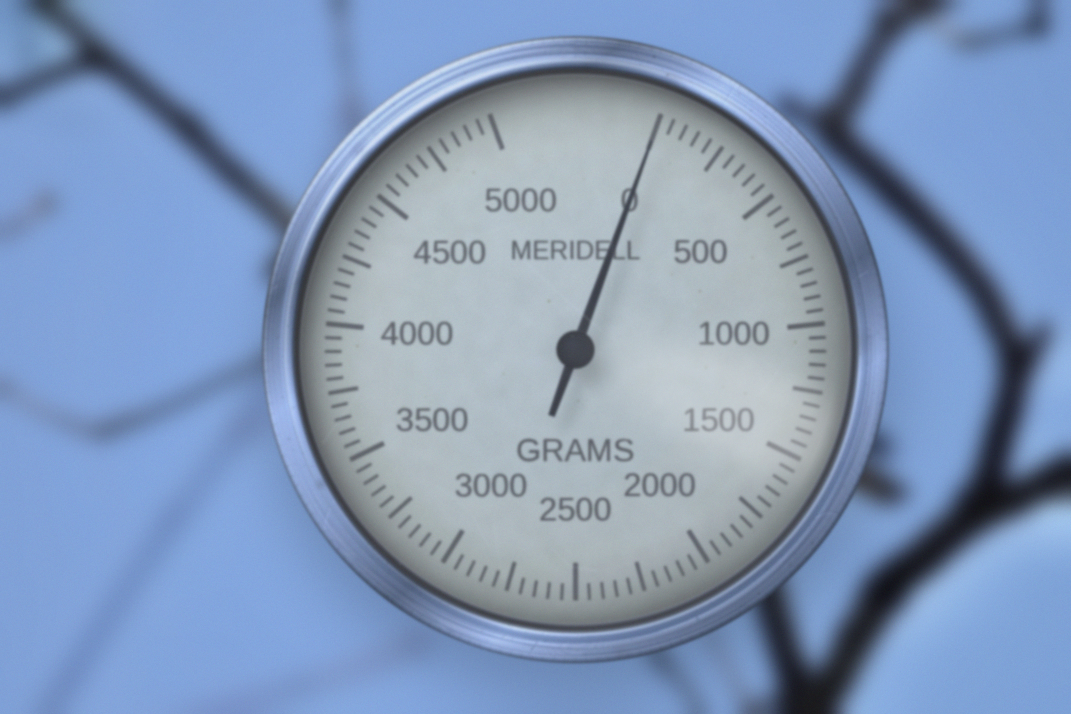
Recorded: 0
